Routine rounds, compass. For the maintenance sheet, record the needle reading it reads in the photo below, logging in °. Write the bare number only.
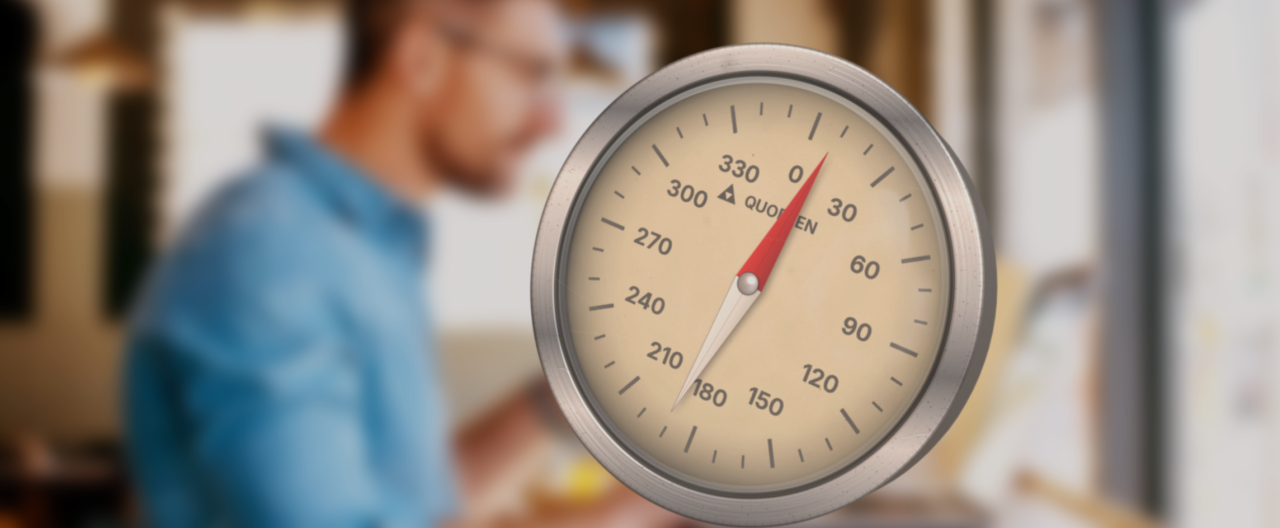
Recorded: 10
